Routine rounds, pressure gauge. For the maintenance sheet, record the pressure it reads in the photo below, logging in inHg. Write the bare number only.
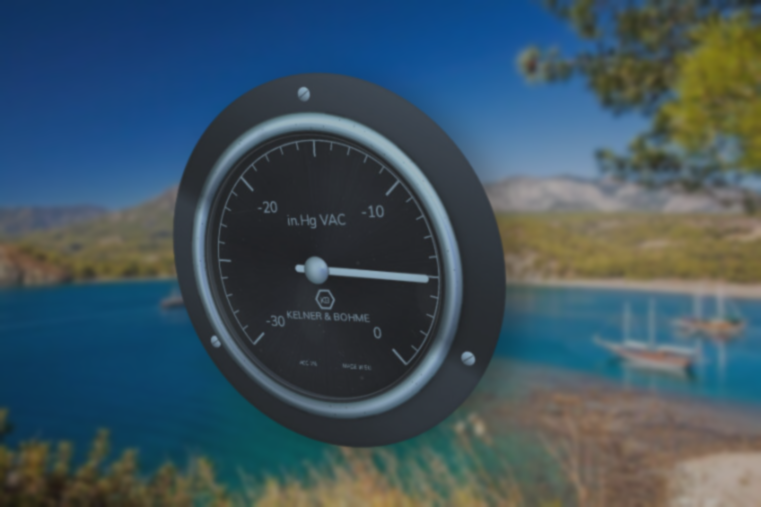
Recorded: -5
